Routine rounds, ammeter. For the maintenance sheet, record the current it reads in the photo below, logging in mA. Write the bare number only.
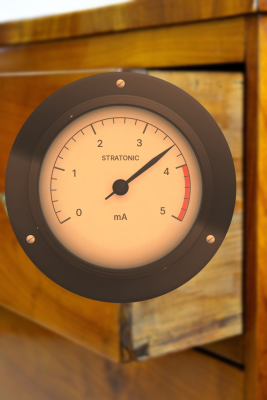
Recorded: 3.6
